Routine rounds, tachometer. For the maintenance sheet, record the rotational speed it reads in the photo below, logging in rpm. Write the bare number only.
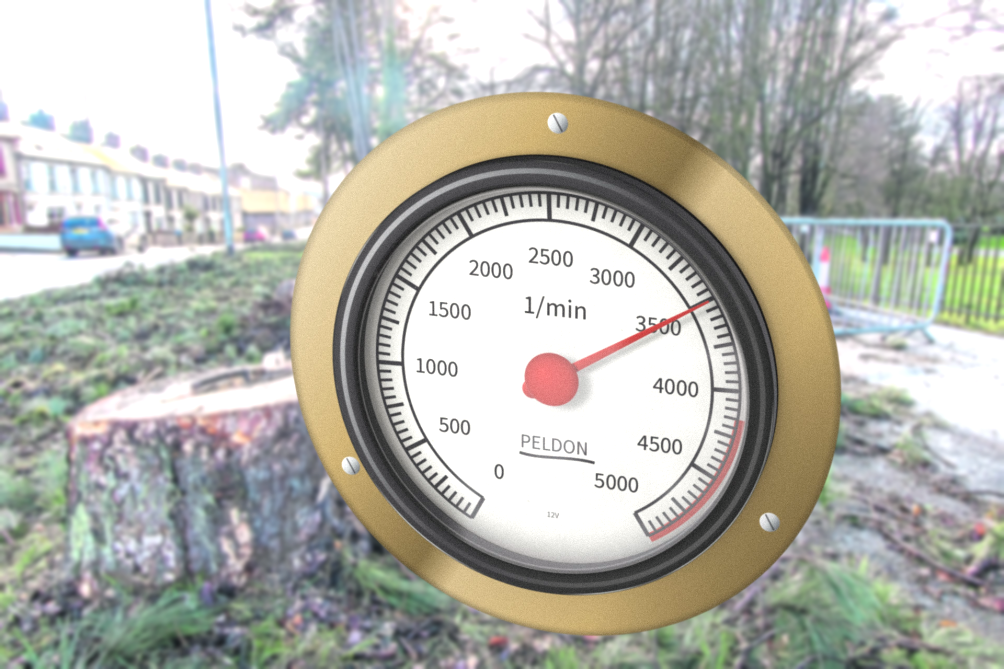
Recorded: 3500
